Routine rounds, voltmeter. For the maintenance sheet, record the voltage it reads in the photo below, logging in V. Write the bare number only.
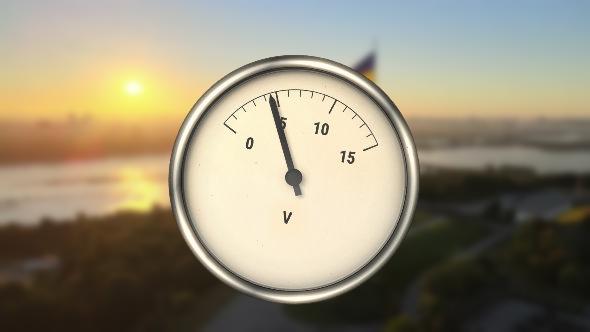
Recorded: 4.5
